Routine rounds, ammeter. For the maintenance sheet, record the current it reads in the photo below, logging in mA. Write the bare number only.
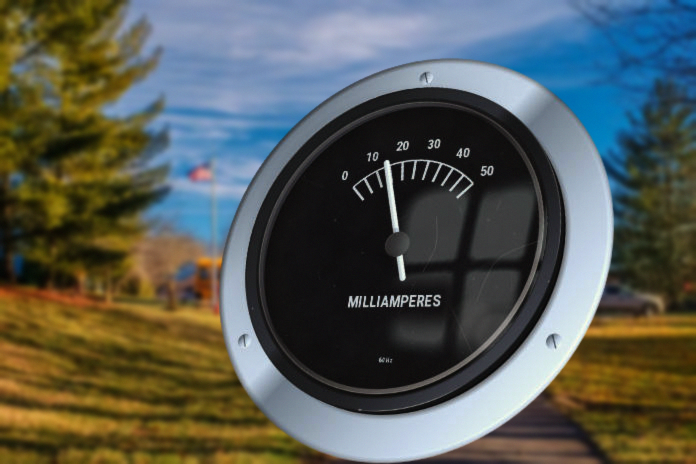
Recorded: 15
